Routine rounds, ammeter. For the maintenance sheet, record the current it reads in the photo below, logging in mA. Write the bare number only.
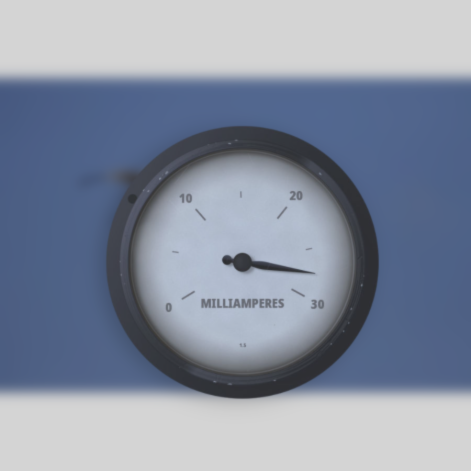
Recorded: 27.5
